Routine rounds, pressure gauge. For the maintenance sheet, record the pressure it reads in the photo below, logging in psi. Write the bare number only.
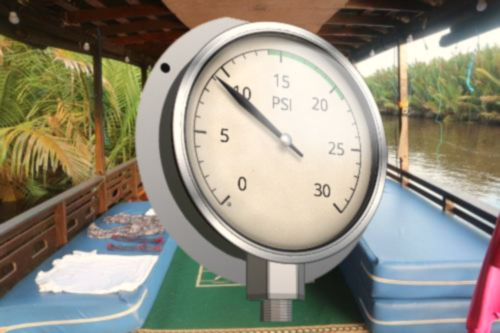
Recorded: 9
